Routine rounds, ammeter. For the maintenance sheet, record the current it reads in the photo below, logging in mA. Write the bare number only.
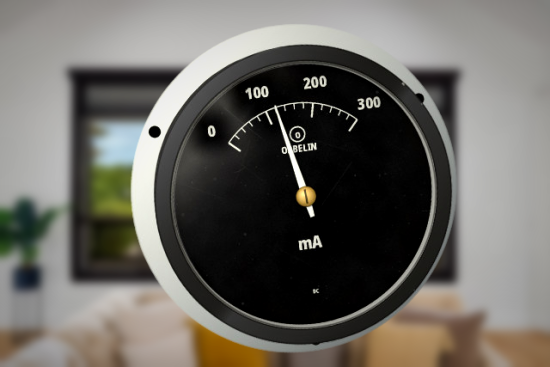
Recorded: 120
